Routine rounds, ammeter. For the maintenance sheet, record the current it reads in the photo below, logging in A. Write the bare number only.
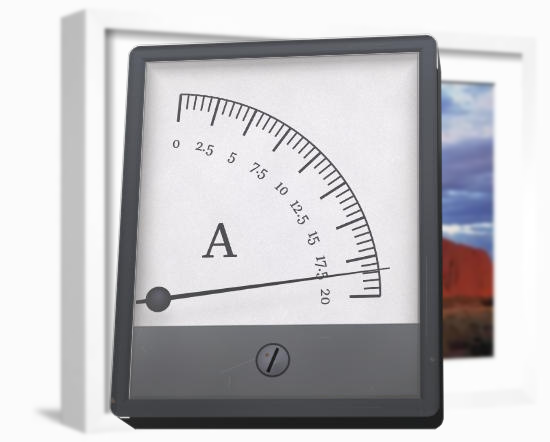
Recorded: 18.5
